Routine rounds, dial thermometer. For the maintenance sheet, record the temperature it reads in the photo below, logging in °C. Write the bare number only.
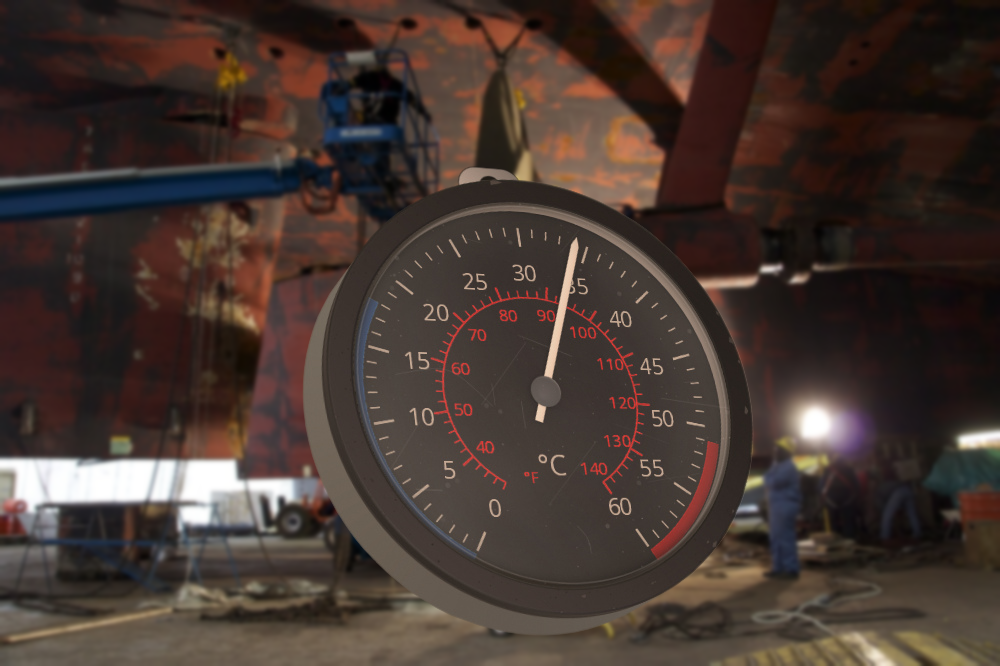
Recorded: 34
